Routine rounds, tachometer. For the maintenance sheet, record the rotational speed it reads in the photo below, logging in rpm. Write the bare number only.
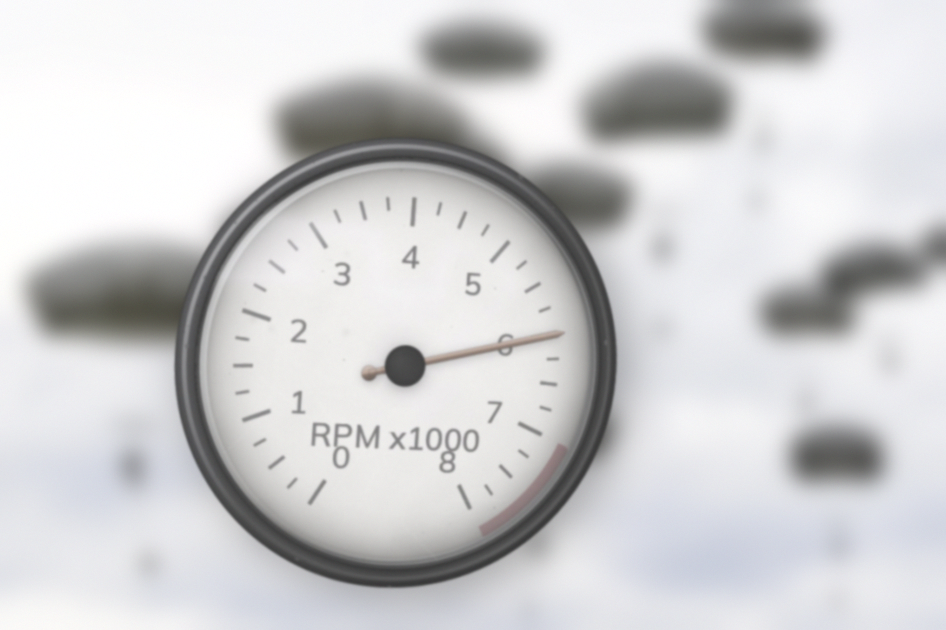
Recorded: 6000
